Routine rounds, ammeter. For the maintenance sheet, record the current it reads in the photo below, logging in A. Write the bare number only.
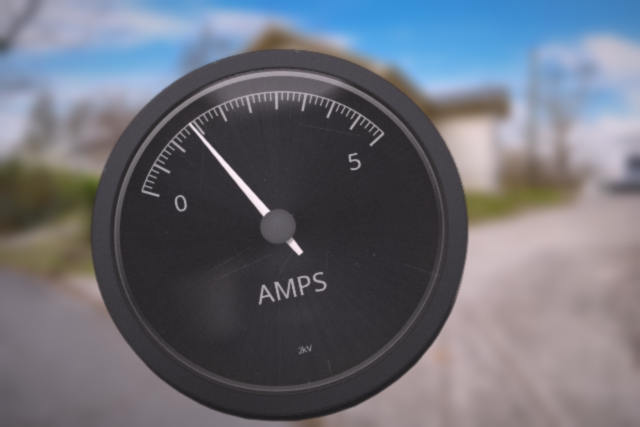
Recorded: 1.4
